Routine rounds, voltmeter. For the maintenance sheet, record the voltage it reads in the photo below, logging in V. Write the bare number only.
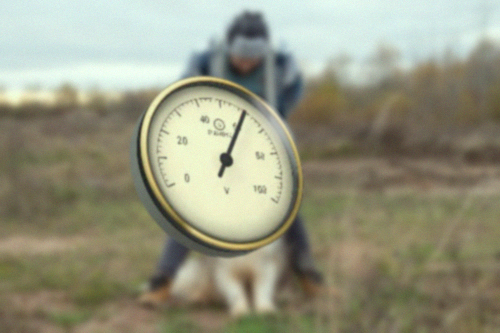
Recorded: 60
